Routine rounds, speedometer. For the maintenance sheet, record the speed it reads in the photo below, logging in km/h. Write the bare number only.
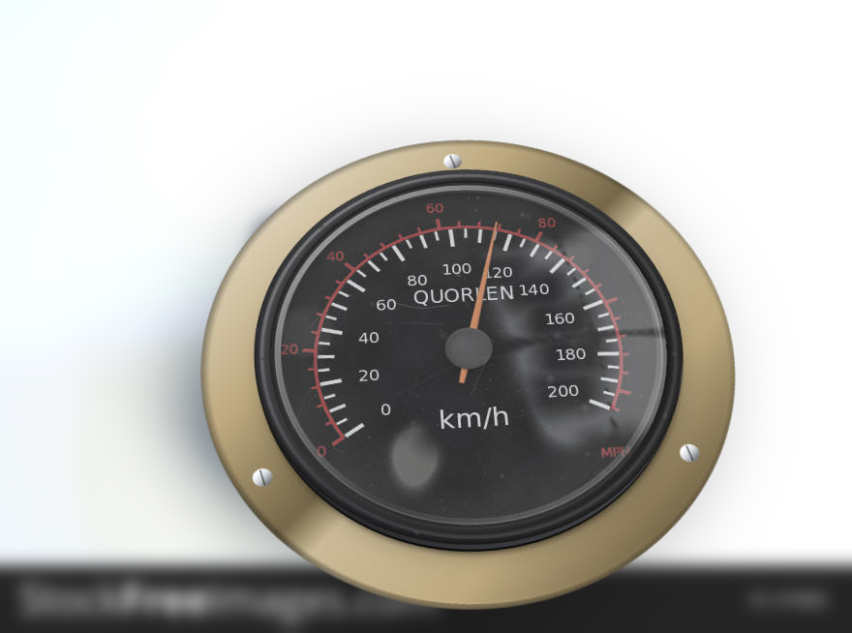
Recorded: 115
